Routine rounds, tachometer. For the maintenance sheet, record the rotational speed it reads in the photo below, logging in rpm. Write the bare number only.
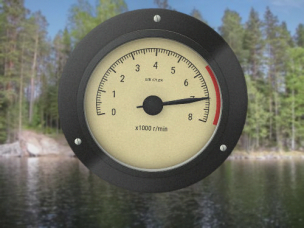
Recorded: 7000
